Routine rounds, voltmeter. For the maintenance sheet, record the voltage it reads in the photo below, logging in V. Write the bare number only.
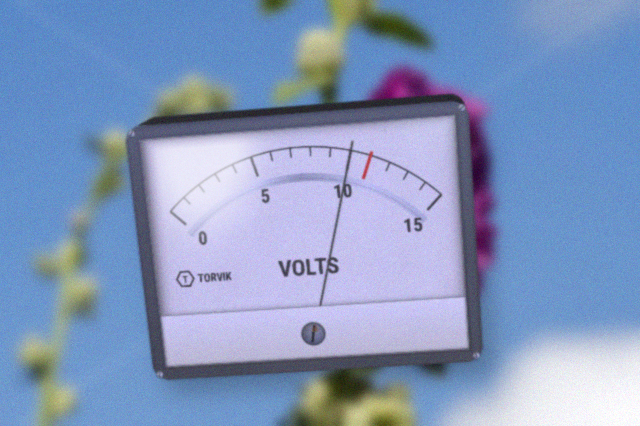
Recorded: 10
